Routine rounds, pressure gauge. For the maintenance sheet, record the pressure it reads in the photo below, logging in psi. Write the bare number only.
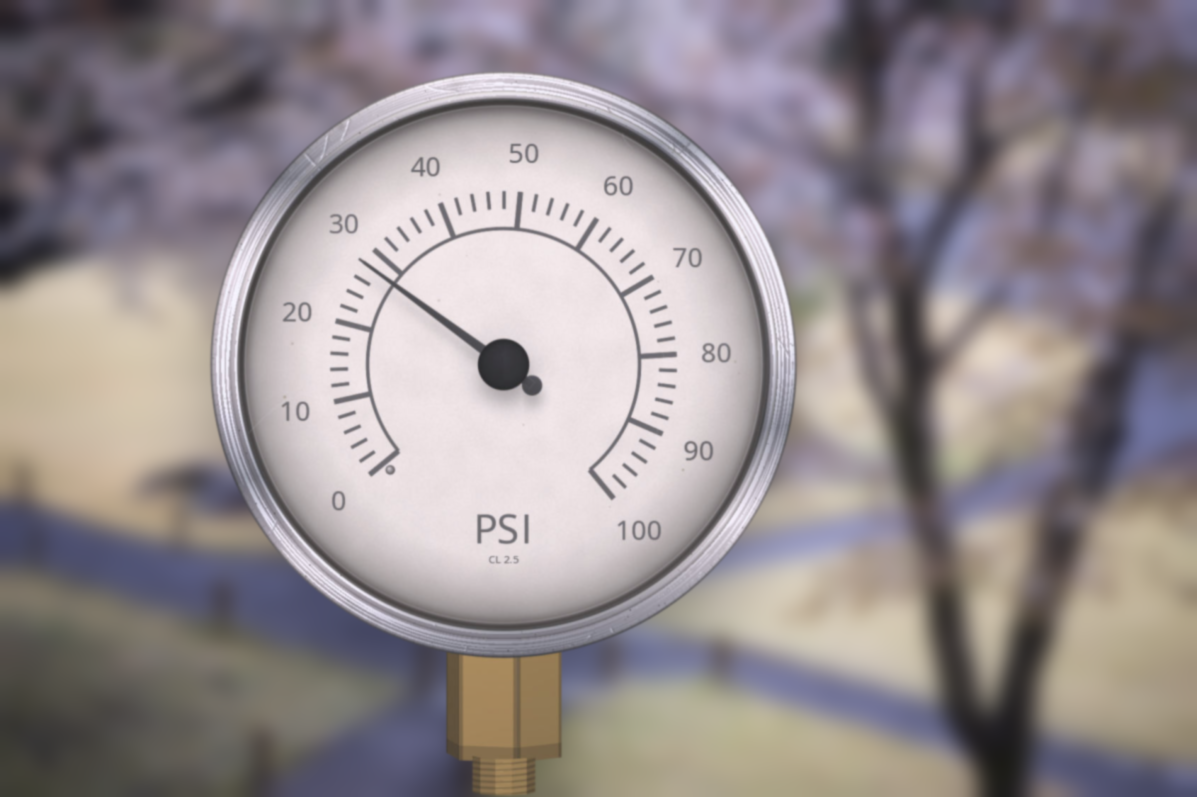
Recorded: 28
